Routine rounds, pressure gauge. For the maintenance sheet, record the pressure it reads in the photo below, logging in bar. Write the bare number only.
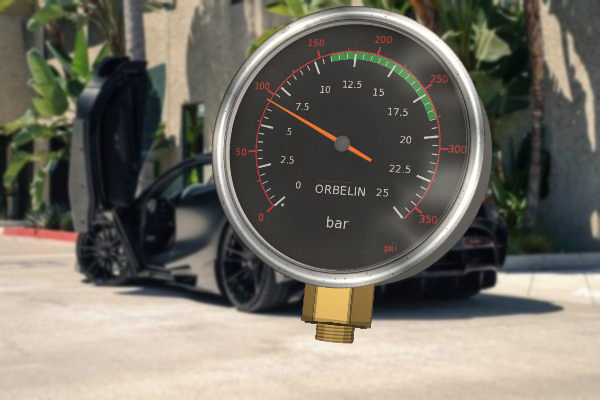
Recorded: 6.5
